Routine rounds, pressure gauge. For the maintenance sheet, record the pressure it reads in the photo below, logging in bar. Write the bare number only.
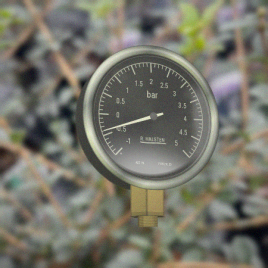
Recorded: -0.4
